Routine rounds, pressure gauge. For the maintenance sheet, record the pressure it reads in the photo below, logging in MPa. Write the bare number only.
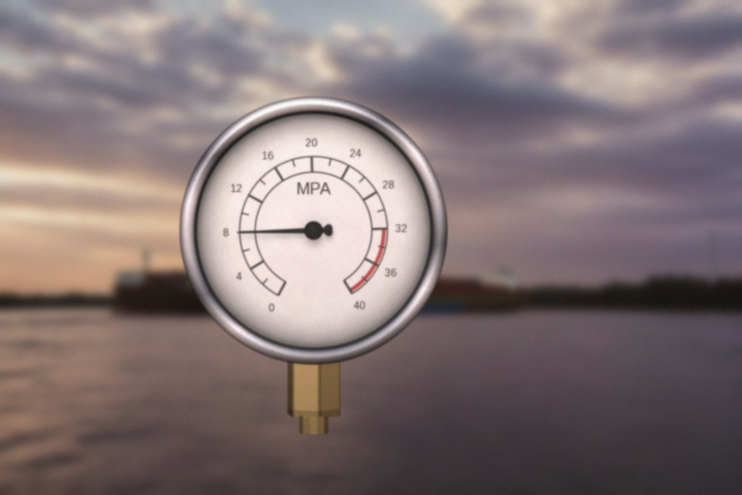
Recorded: 8
